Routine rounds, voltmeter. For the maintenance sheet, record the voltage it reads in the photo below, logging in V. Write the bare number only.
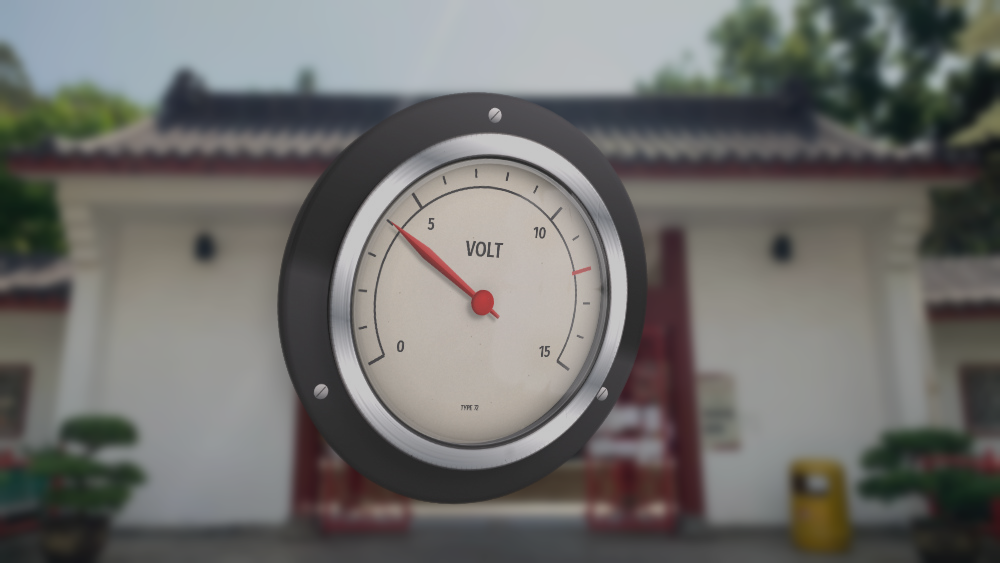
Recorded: 4
